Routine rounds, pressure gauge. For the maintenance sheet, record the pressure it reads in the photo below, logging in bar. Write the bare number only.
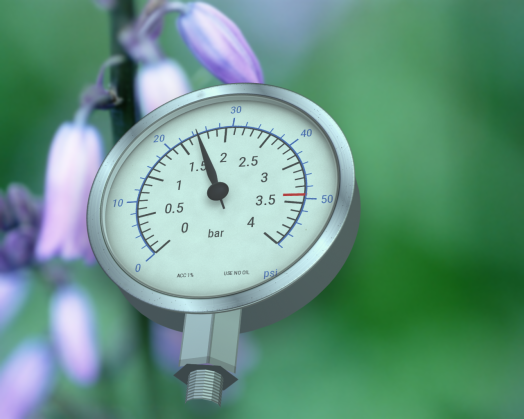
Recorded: 1.7
